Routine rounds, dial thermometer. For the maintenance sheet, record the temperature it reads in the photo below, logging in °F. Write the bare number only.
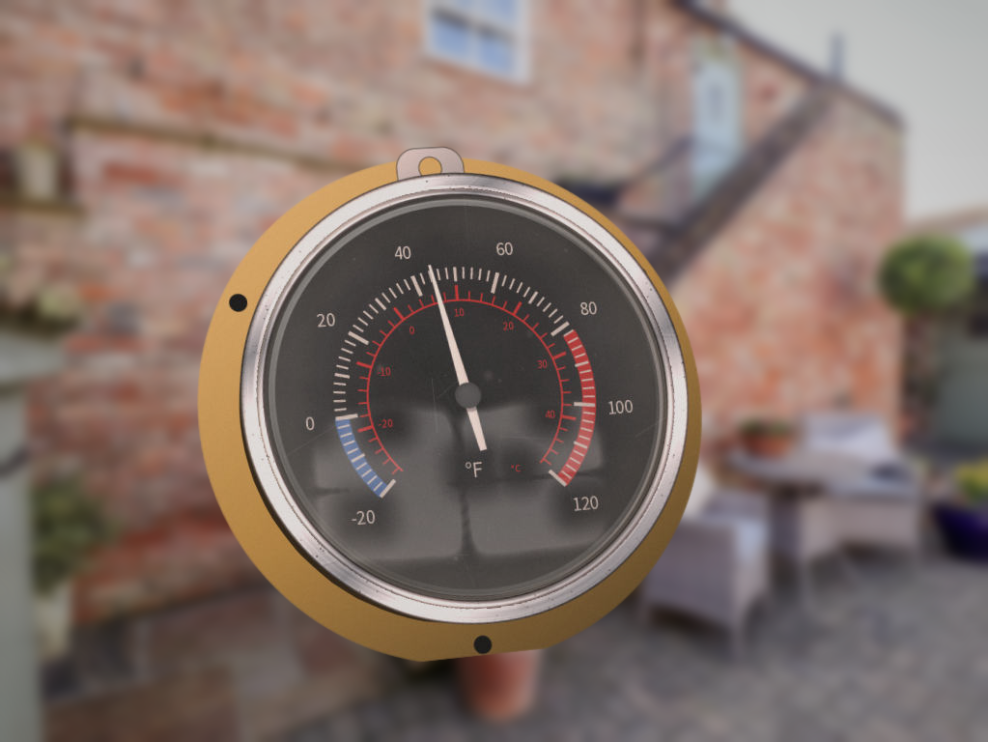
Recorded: 44
